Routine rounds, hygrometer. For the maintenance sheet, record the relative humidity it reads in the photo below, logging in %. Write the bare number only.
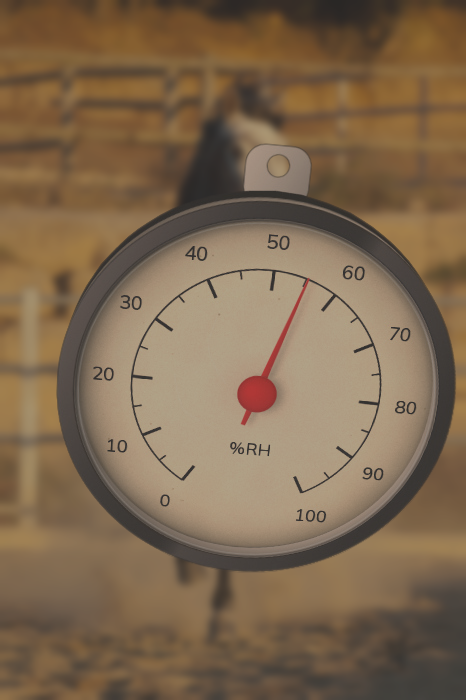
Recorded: 55
